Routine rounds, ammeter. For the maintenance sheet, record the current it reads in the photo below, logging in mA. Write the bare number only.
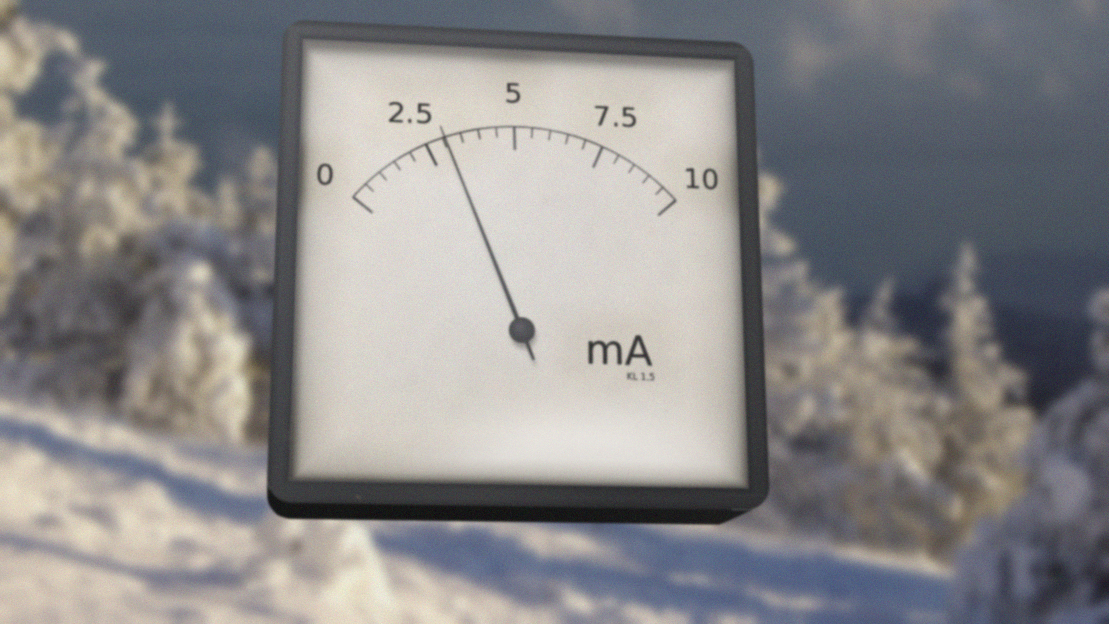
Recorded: 3
